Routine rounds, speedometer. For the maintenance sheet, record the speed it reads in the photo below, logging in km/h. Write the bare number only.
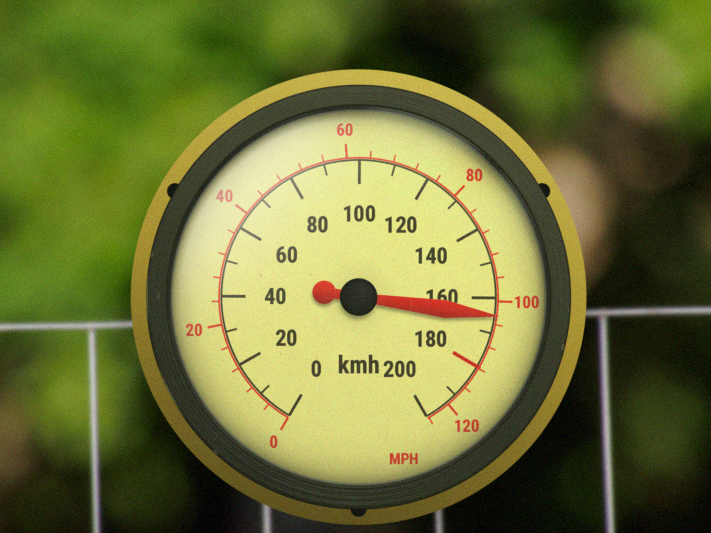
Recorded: 165
